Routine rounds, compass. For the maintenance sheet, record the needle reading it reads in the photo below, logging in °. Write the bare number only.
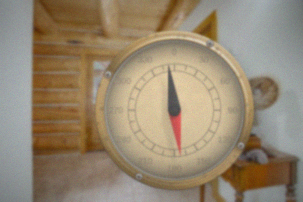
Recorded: 172.5
